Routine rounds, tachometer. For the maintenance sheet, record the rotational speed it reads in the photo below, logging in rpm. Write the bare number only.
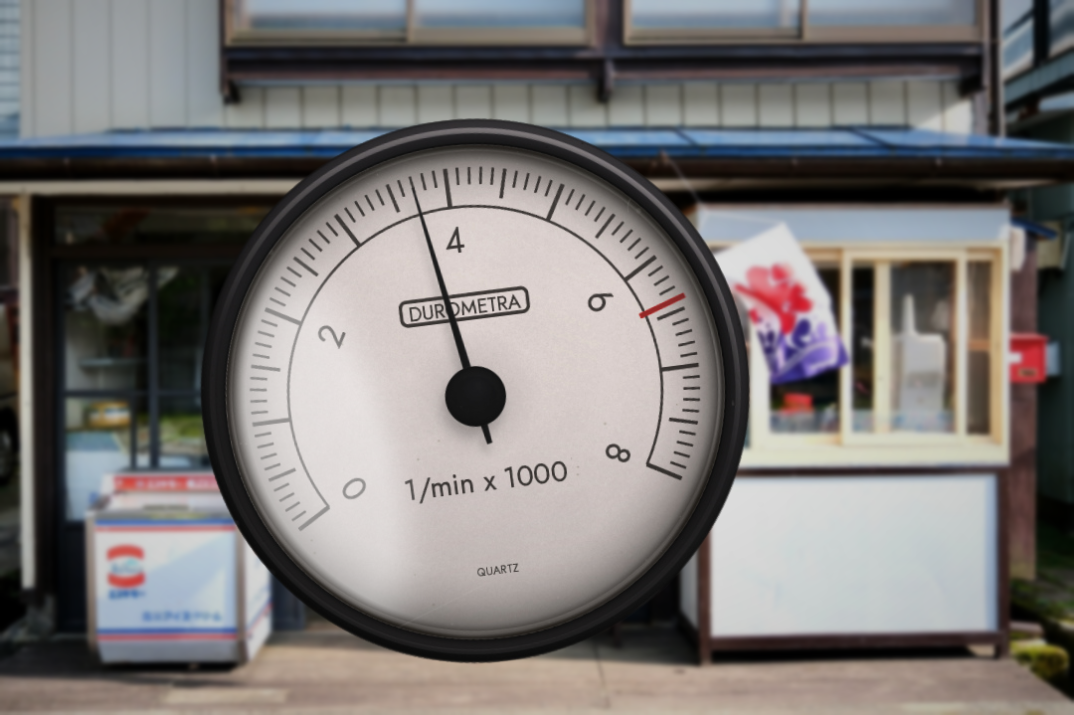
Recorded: 3700
